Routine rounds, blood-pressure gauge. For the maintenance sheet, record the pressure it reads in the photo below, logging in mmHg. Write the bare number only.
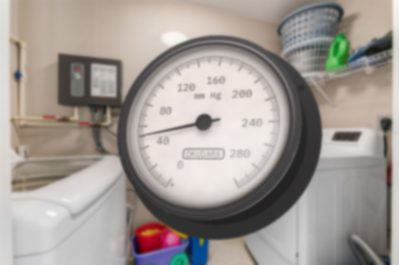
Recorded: 50
